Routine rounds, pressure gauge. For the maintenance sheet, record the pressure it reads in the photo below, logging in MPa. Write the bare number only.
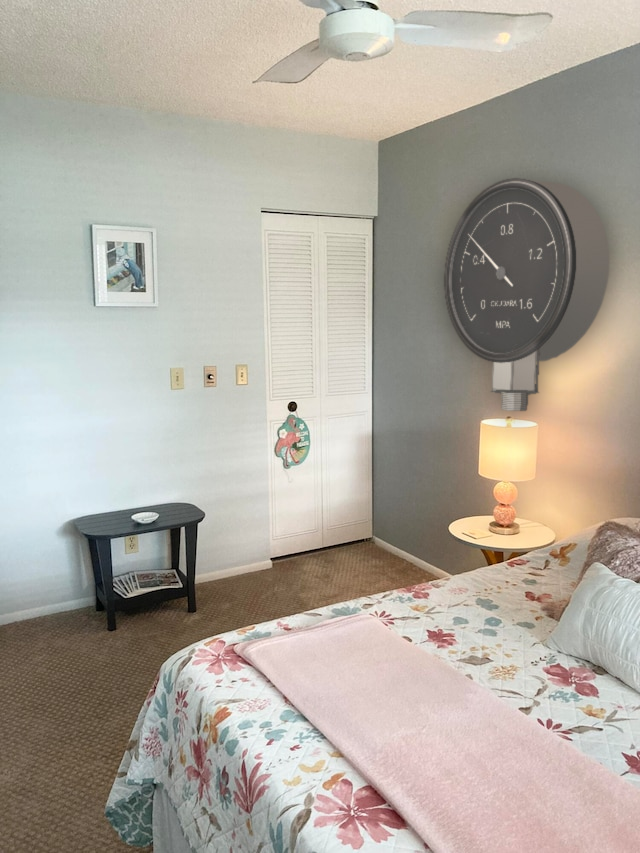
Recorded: 0.5
